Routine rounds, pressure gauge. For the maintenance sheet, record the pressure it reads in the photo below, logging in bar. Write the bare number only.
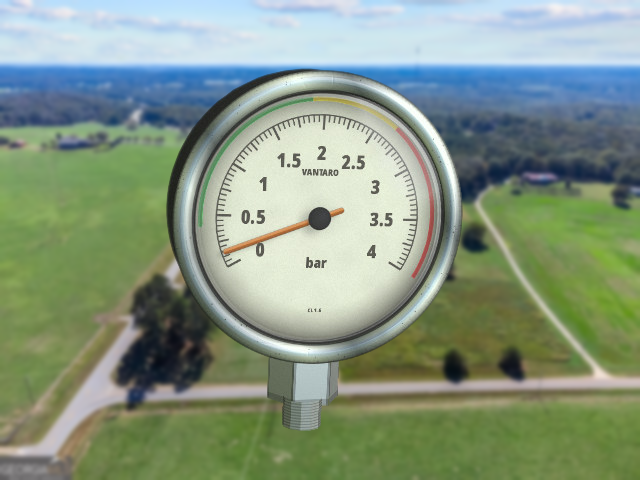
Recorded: 0.15
